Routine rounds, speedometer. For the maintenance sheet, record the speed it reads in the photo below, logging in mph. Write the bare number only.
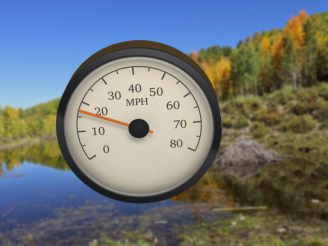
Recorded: 17.5
